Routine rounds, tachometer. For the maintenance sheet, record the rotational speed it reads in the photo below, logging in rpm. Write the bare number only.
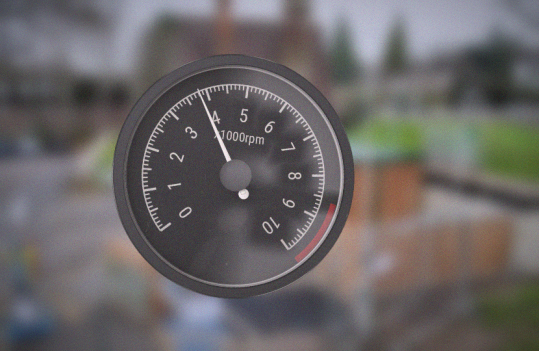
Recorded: 3800
